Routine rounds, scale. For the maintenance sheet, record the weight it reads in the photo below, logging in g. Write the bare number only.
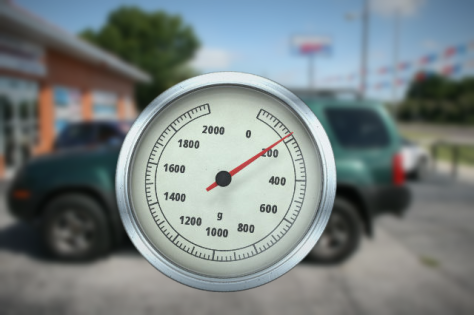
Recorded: 180
